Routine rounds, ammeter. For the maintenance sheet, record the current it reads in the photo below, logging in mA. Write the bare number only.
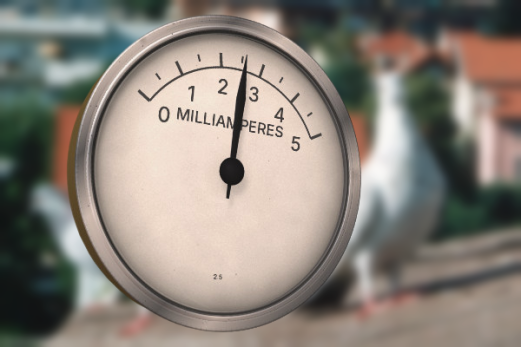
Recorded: 2.5
